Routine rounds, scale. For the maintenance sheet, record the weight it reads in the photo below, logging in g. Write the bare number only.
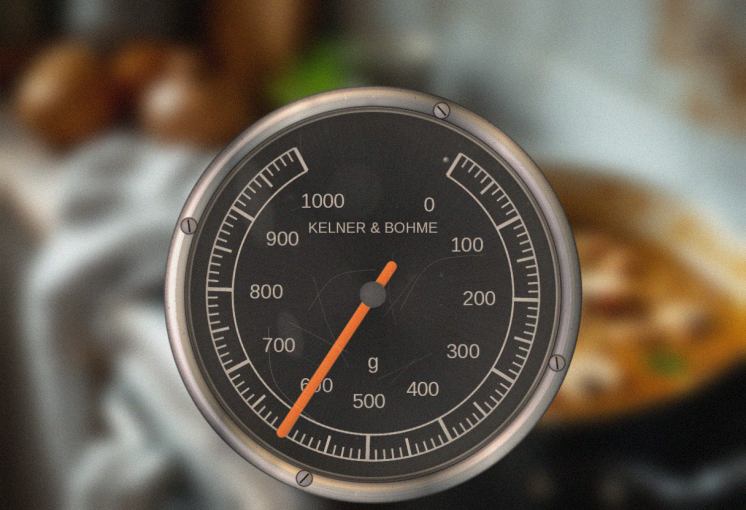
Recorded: 605
